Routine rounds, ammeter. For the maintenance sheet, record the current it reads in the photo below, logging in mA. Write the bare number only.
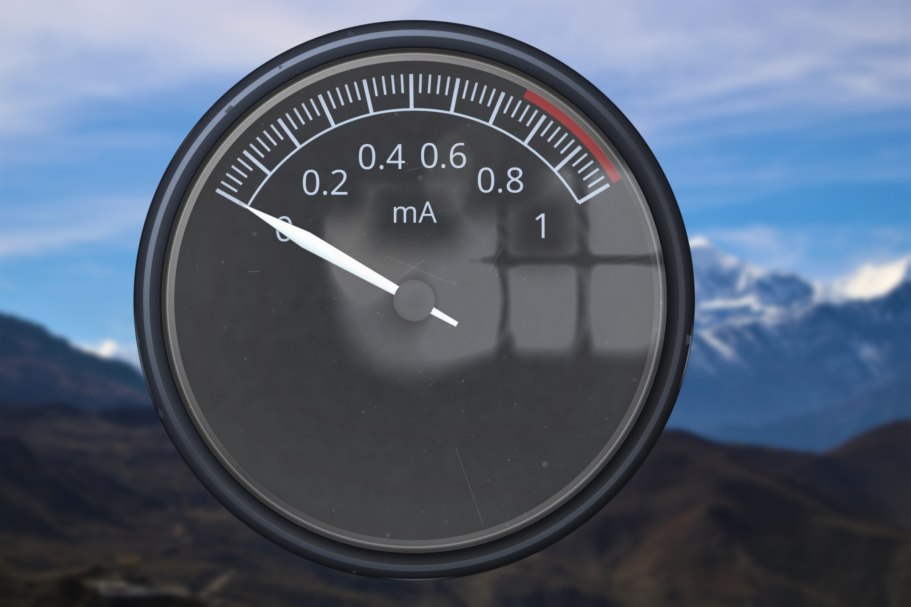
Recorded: 0
